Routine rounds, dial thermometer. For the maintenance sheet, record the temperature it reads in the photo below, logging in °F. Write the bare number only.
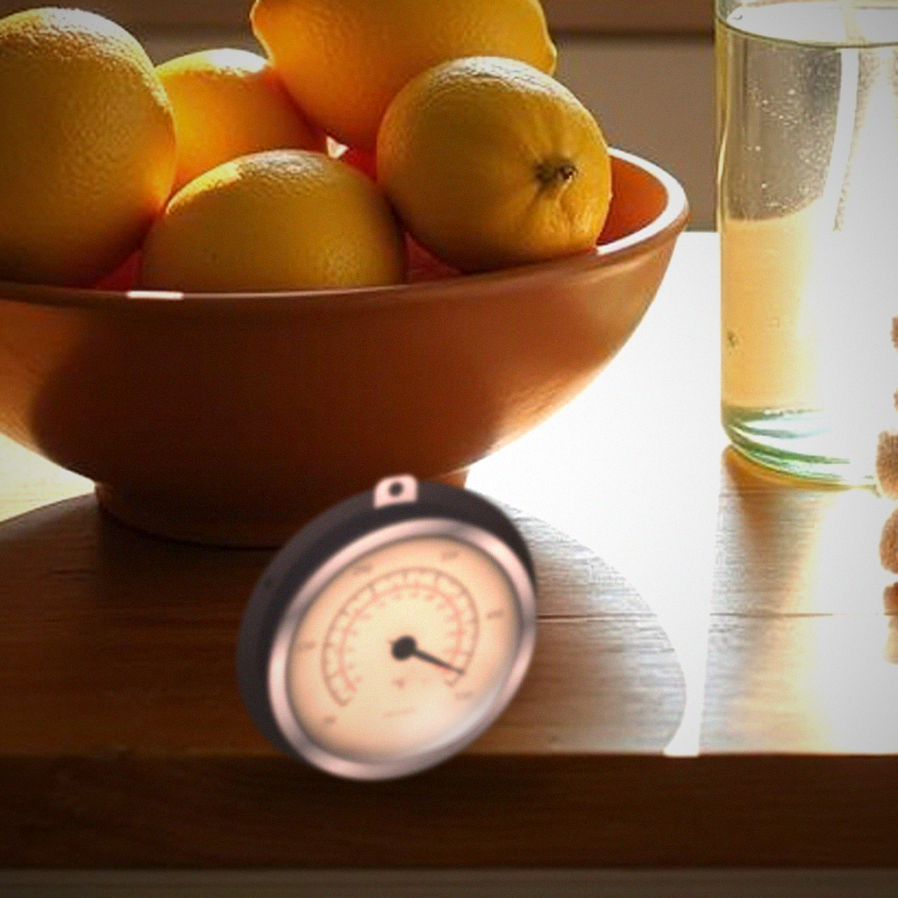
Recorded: 525
